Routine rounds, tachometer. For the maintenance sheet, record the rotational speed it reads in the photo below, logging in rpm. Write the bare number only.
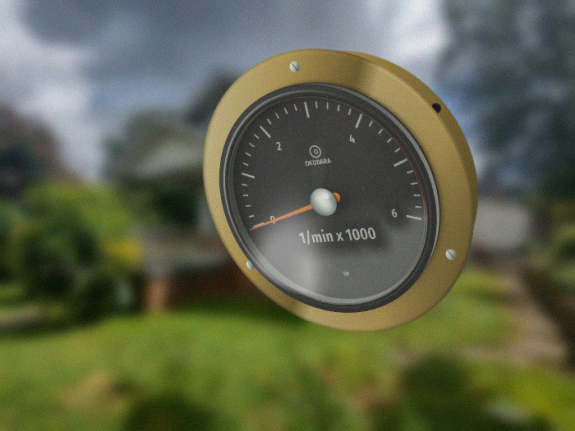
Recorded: 0
